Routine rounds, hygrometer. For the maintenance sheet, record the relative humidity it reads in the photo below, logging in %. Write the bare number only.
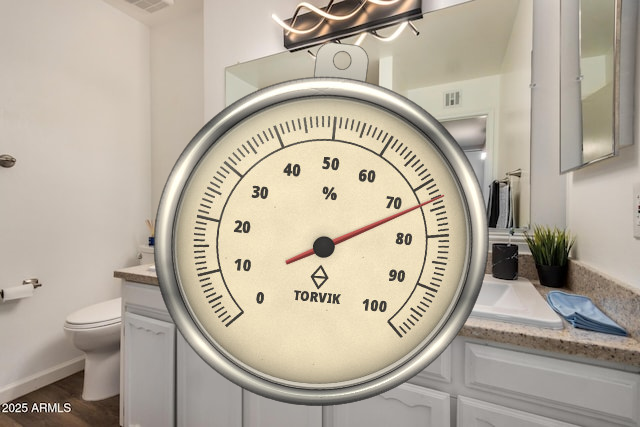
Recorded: 73
